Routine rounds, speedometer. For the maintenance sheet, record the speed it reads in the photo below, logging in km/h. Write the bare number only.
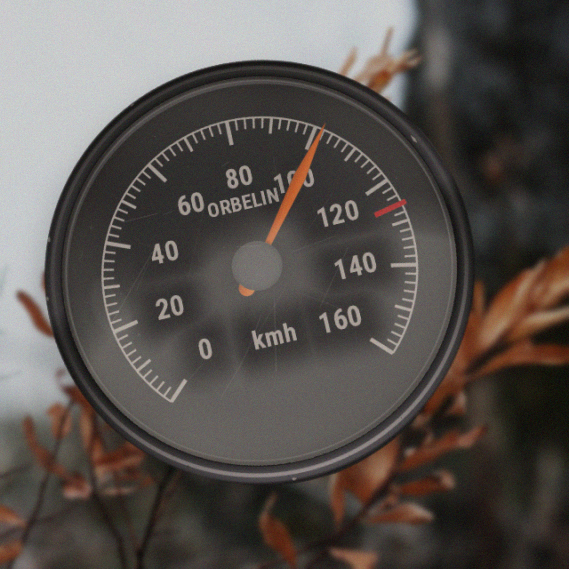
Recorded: 102
